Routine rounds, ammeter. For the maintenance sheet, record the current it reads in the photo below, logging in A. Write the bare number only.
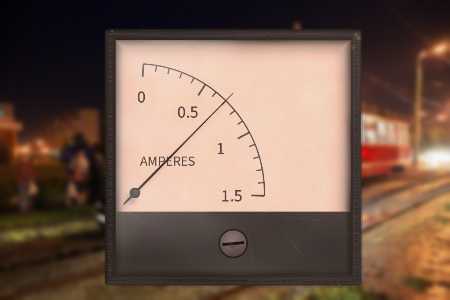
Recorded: 0.7
